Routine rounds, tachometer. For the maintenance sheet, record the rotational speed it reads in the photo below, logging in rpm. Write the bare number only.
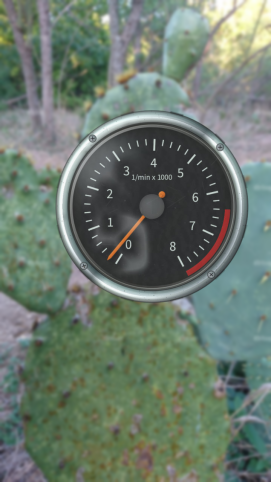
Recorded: 200
